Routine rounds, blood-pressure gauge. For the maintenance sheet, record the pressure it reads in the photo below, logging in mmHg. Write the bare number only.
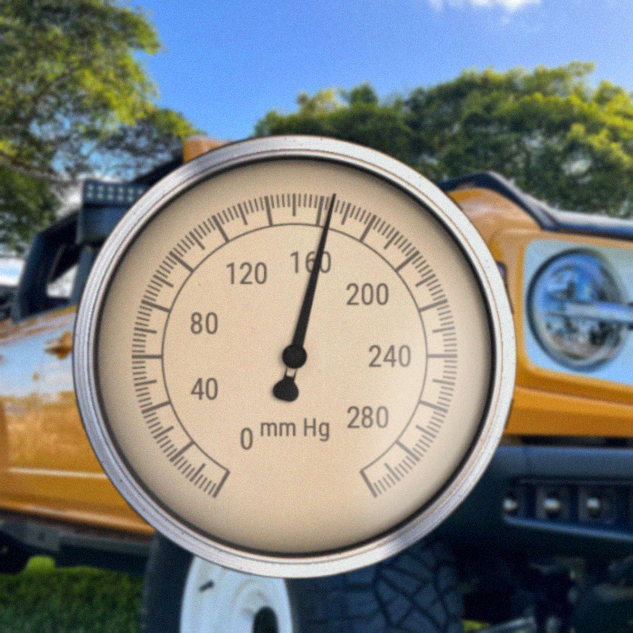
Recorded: 164
